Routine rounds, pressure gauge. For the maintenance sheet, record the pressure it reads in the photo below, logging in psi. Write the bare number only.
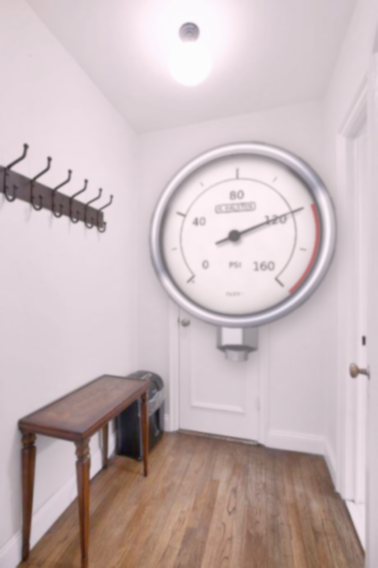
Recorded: 120
